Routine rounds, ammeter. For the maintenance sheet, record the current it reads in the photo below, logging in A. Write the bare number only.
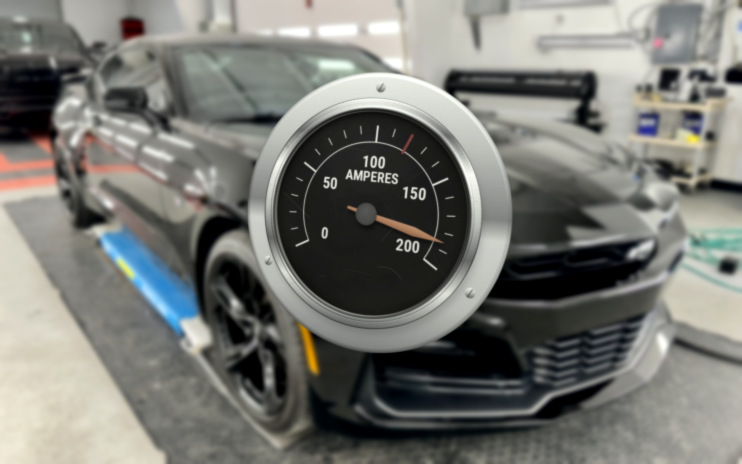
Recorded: 185
